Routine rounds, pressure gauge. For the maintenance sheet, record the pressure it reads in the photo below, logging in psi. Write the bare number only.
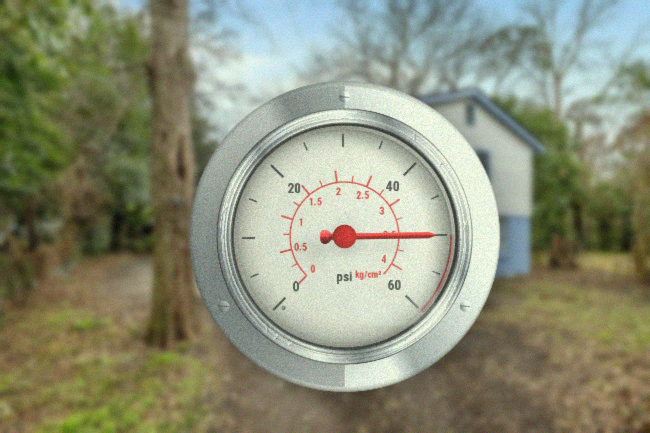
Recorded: 50
